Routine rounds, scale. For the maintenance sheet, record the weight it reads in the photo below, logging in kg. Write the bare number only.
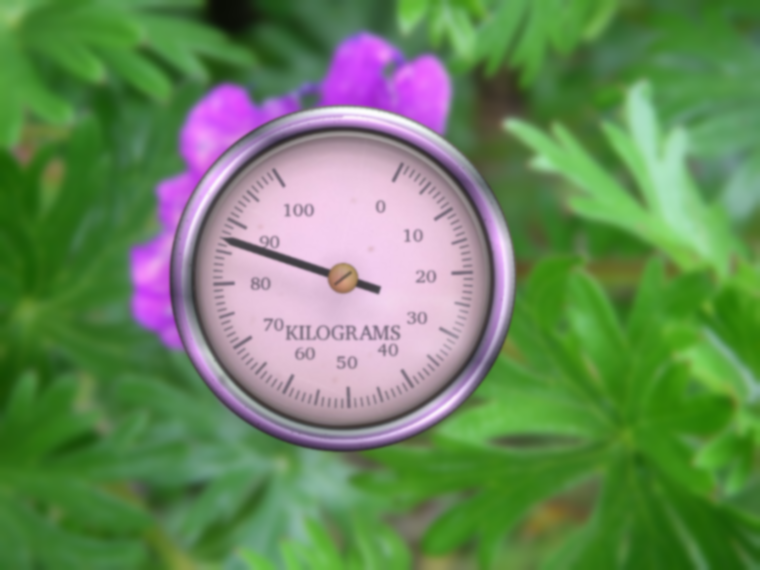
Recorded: 87
